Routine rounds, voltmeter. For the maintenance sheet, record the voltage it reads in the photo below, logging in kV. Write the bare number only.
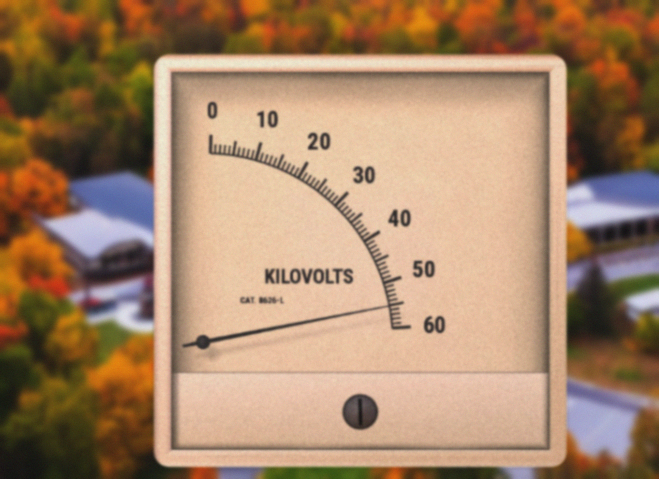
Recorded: 55
